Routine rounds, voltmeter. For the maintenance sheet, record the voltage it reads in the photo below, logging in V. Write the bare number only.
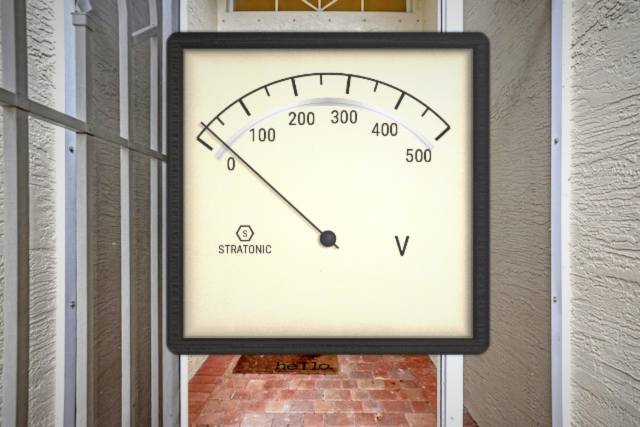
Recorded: 25
